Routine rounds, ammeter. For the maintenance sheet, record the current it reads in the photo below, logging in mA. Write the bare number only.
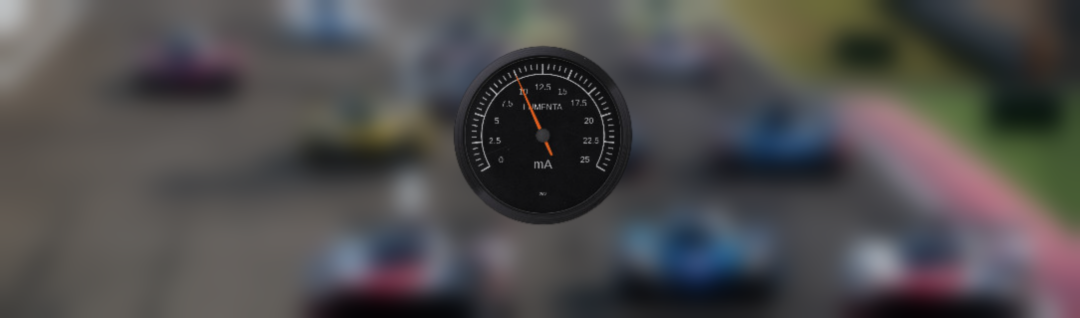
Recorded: 10
